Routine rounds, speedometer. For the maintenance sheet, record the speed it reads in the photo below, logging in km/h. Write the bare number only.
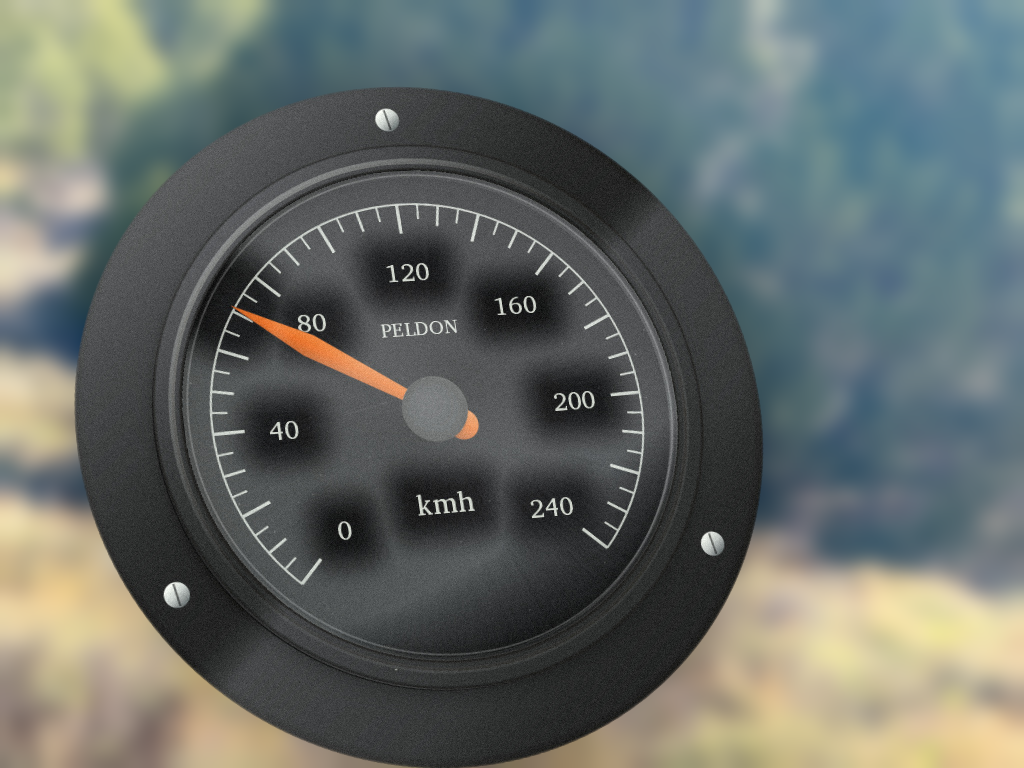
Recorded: 70
